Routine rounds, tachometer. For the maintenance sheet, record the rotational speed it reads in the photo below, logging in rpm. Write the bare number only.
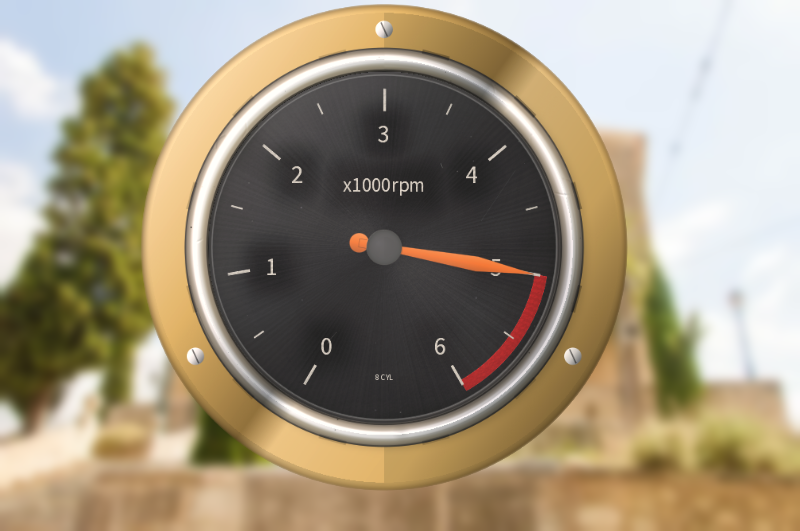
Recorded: 5000
